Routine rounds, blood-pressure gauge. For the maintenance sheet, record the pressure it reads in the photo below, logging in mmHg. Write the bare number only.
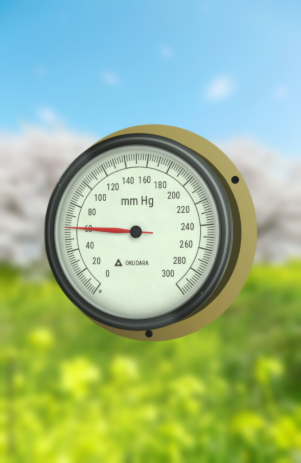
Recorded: 60
